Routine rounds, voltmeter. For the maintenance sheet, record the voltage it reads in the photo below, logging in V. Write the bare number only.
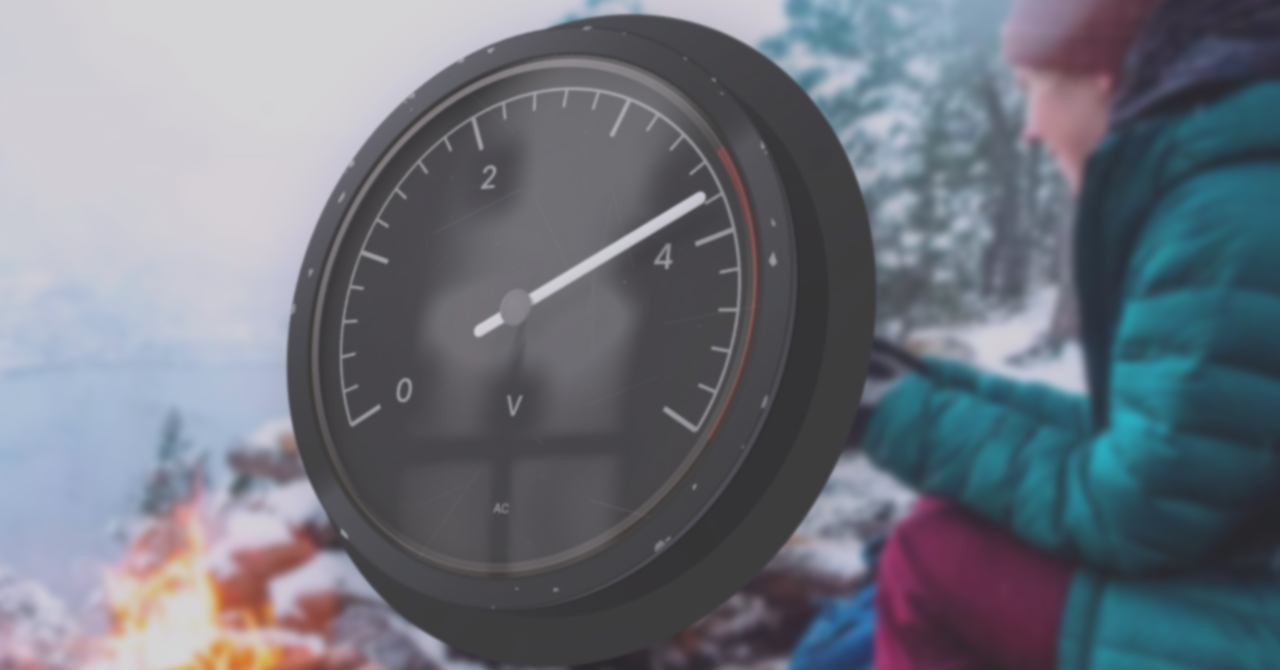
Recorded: 3.8
